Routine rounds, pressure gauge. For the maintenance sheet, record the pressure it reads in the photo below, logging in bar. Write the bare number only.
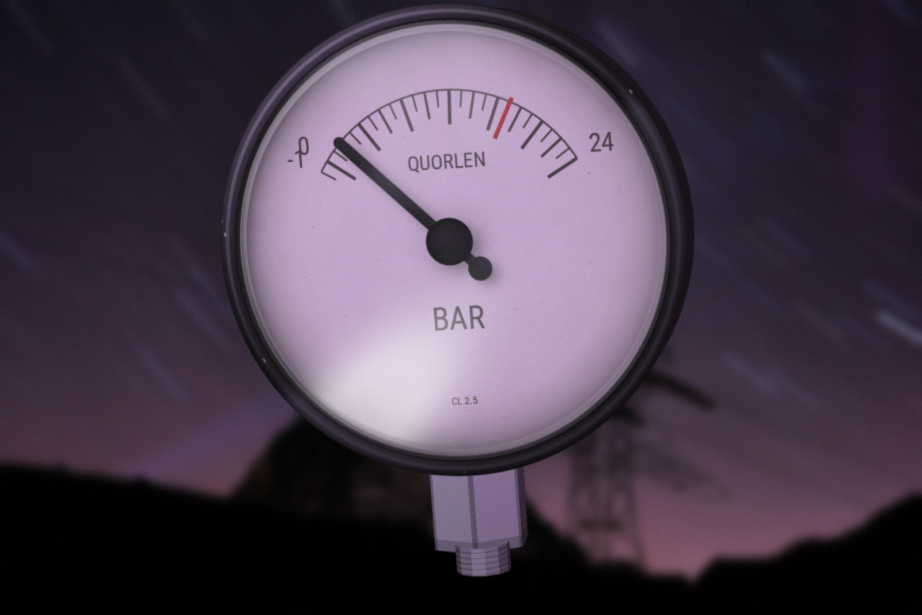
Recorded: 2
